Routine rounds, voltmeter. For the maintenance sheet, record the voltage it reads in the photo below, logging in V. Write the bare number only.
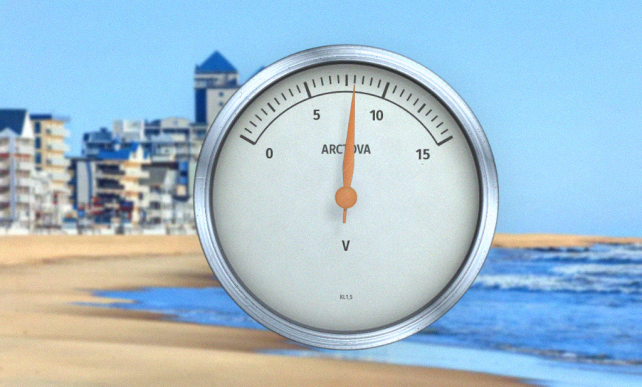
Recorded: 8
